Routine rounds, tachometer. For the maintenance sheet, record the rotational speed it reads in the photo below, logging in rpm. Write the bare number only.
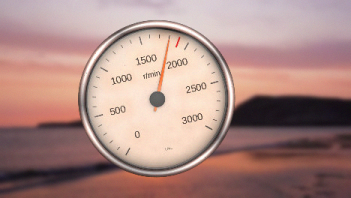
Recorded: 1800
